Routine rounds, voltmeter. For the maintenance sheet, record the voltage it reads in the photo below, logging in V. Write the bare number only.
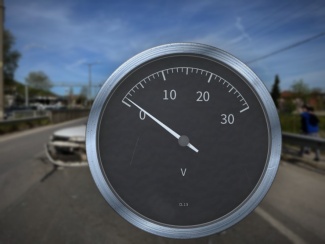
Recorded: 1
